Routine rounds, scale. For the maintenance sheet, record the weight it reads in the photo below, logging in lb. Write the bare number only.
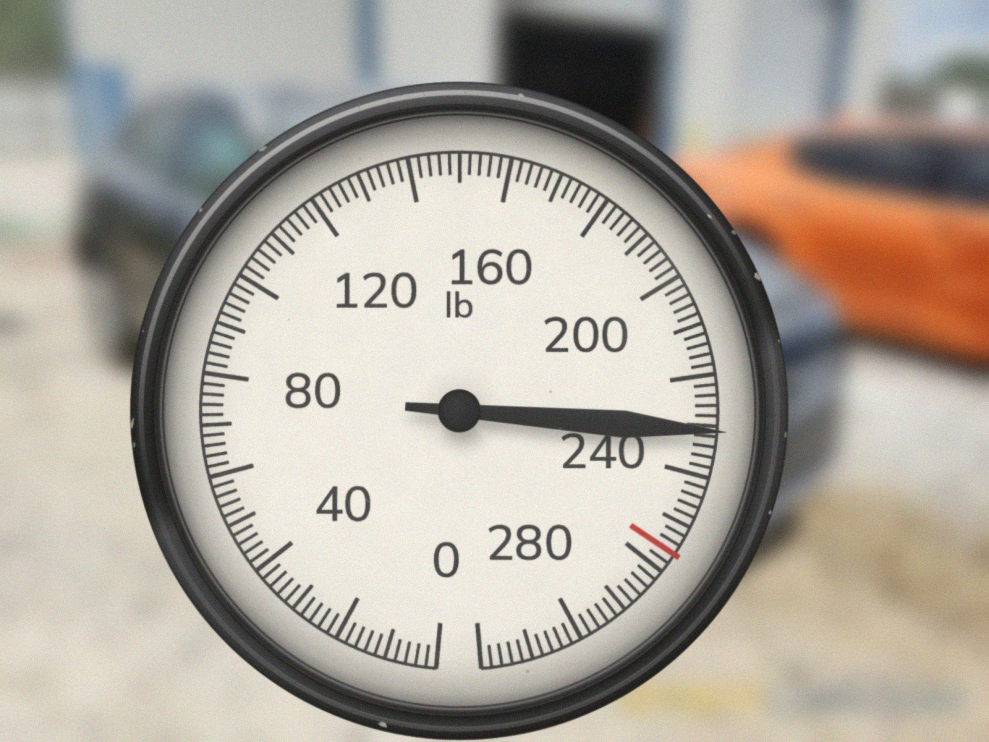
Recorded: 231
